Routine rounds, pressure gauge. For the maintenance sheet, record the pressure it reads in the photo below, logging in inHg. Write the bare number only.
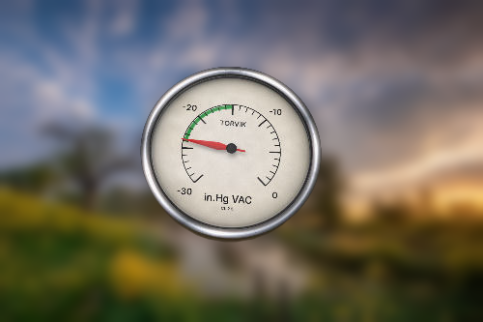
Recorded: -24
